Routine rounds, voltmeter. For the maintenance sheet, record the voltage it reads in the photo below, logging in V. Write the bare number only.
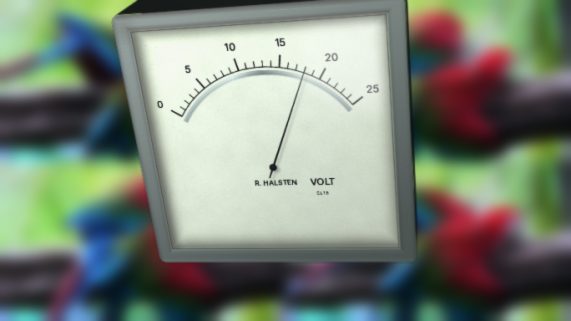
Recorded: 18
